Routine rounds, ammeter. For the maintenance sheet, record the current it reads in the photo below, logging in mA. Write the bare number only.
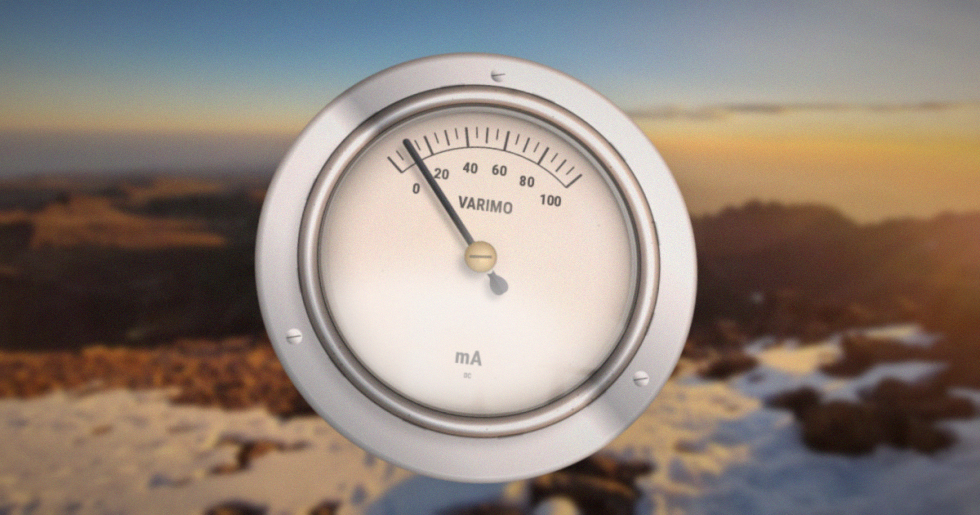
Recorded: 10
